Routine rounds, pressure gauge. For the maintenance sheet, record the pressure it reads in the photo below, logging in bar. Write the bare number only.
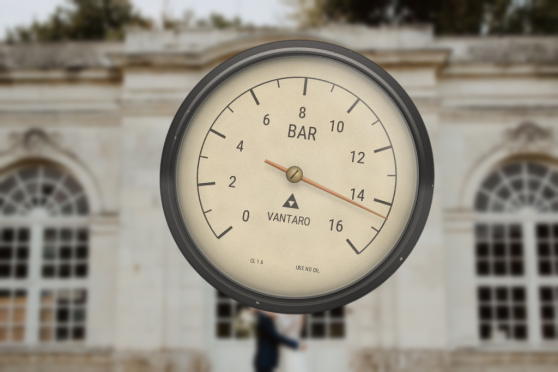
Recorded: 14.5
